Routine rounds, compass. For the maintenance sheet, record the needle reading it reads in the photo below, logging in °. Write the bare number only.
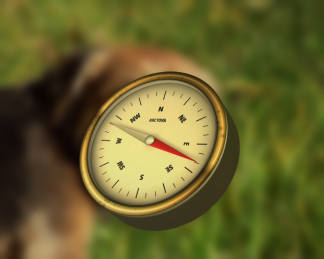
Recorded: 110
